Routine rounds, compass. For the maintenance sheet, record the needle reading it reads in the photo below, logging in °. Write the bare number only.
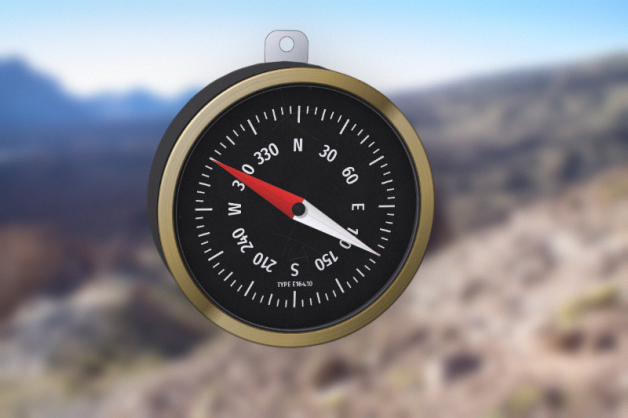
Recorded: 300
